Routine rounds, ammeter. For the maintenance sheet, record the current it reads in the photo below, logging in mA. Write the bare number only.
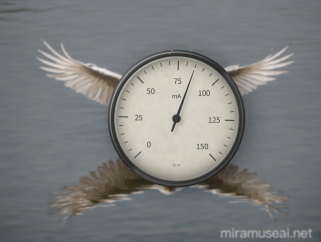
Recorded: 85
